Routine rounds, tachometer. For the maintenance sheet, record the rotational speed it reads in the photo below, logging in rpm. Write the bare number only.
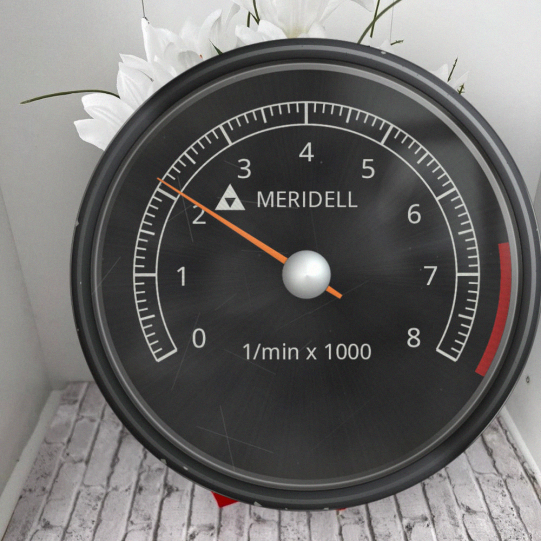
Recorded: 2100
